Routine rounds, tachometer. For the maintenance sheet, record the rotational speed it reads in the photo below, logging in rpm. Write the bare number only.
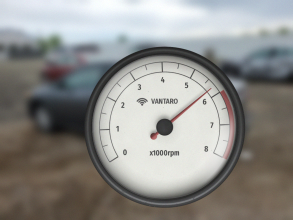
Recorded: 5750
